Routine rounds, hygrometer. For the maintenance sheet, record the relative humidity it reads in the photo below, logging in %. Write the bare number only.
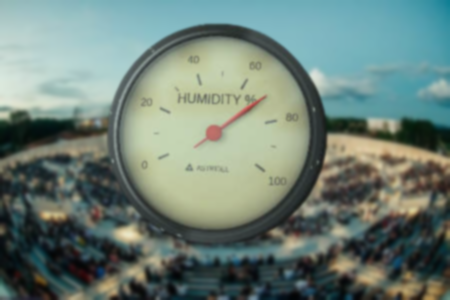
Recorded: 70
